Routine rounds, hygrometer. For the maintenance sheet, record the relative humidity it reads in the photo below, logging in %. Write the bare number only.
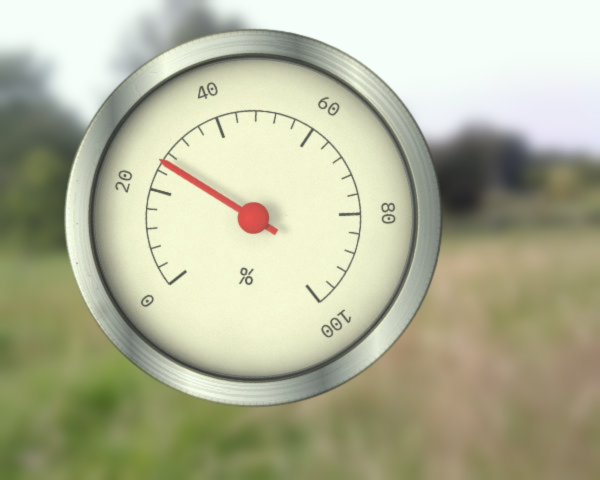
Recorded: 26
